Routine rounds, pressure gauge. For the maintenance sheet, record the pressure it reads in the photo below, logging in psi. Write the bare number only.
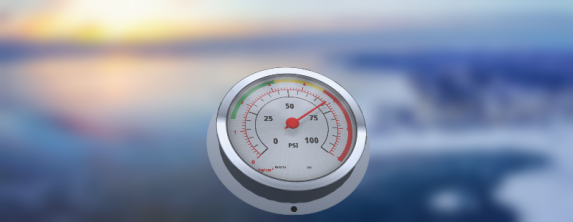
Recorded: 70
